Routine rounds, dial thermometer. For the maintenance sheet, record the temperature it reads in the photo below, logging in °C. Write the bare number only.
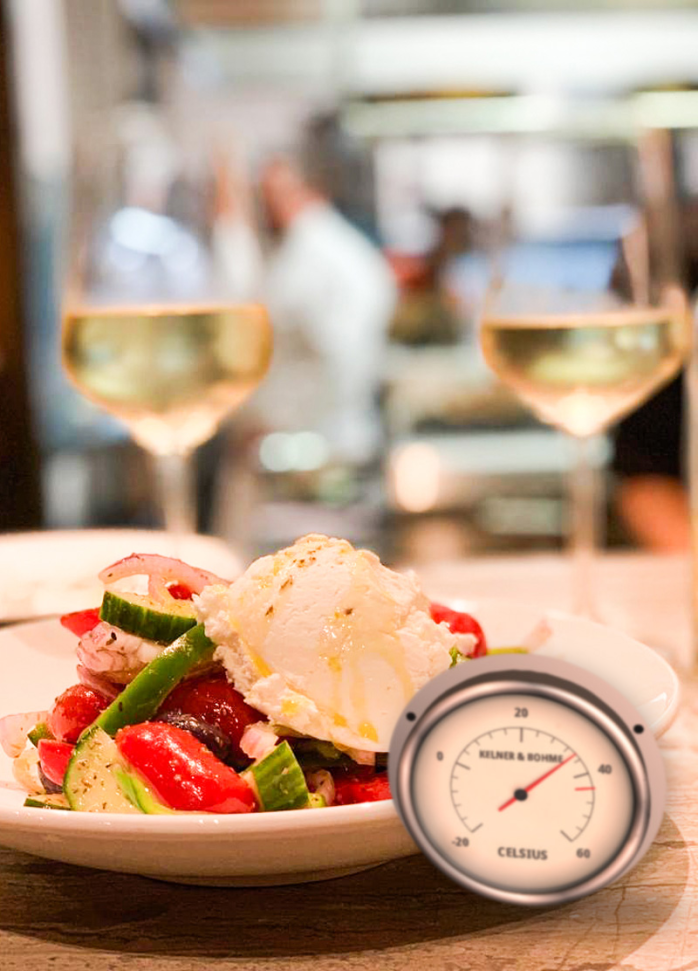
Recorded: 34
